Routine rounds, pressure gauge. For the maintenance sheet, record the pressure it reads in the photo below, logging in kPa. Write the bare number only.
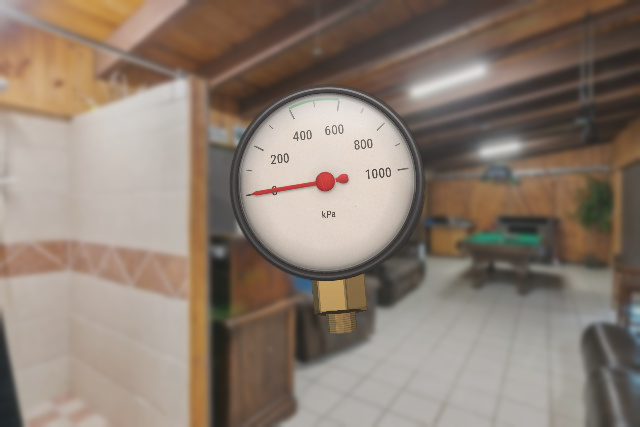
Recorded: 0
